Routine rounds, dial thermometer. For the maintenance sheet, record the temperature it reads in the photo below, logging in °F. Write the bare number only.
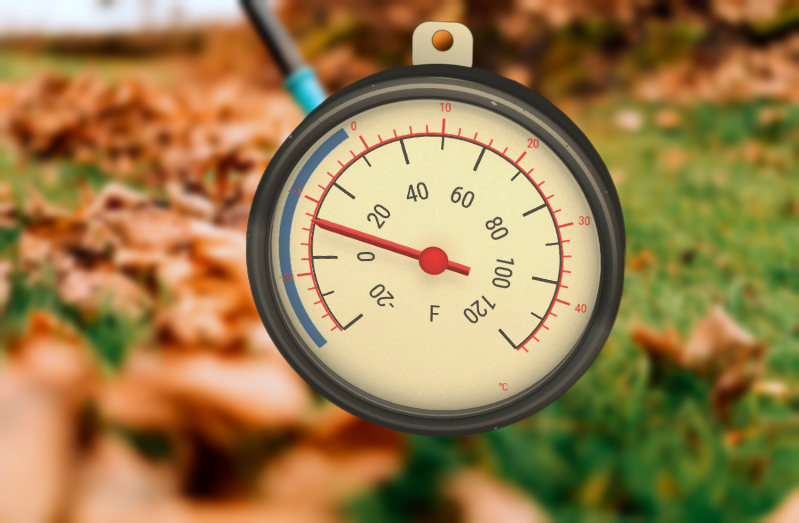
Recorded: 10
